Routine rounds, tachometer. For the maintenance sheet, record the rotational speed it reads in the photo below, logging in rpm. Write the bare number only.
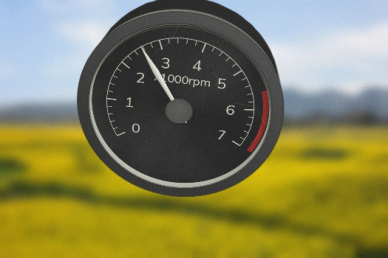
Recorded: 2600
